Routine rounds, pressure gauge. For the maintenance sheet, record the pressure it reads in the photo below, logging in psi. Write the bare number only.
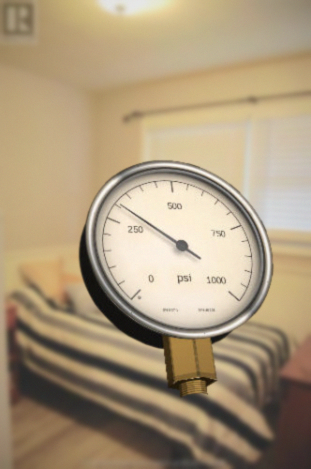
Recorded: 300
